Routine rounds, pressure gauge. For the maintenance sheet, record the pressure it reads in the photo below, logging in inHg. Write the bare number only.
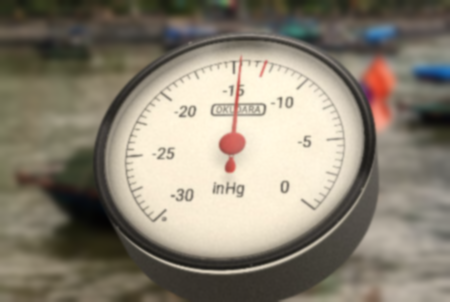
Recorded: -14.5
